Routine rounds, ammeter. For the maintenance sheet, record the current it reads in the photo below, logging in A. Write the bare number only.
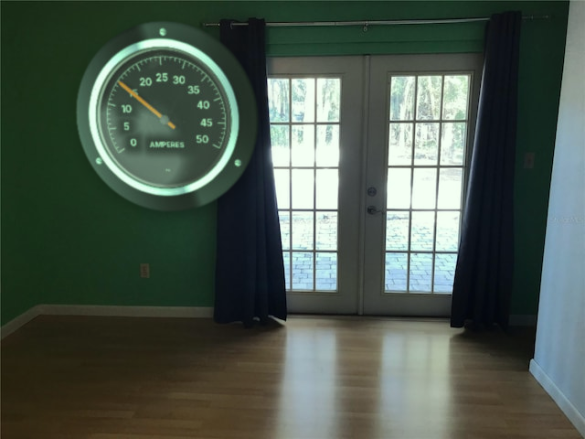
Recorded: 15
